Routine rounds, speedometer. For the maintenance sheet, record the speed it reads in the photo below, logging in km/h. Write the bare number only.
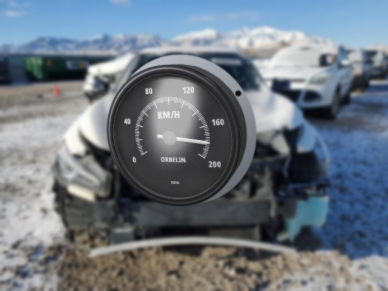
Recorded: 180
